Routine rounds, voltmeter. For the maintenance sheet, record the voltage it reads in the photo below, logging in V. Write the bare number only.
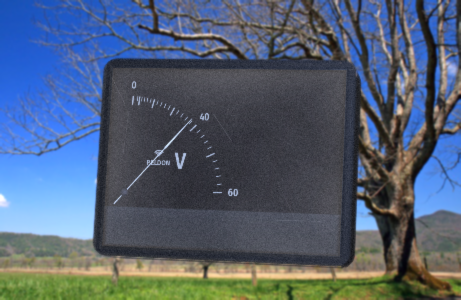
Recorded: 38
